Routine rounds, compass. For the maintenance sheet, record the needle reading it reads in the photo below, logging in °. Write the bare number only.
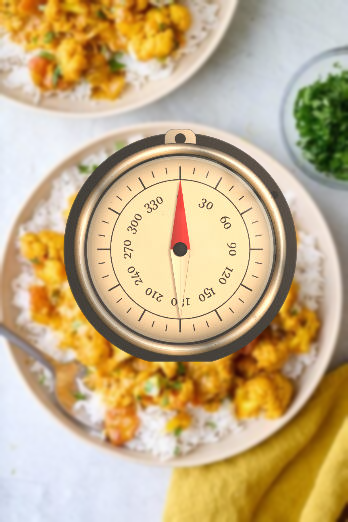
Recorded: 0
